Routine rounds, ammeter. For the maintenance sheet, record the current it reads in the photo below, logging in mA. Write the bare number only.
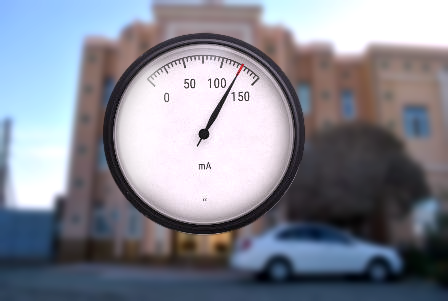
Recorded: 125
